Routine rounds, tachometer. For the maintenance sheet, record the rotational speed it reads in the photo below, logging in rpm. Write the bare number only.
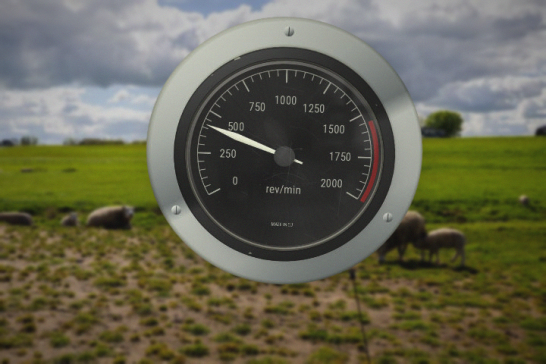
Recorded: 425
